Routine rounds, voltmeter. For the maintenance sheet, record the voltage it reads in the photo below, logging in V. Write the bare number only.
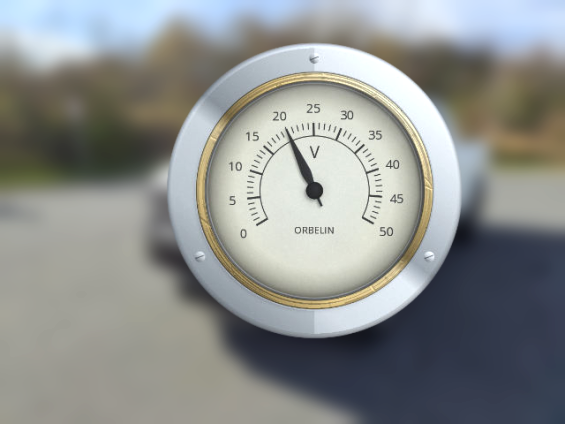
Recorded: 20
